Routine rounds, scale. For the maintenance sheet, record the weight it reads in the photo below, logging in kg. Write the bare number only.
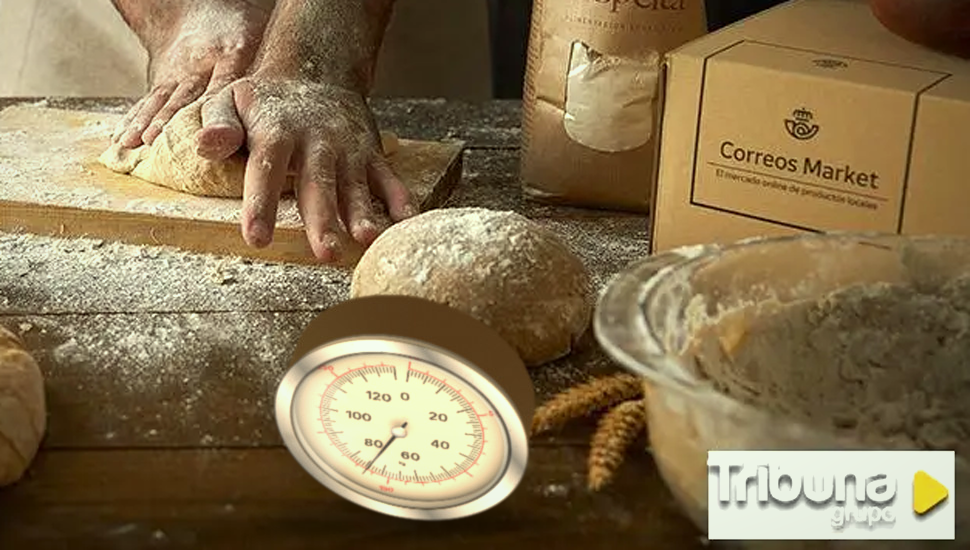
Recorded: 75
